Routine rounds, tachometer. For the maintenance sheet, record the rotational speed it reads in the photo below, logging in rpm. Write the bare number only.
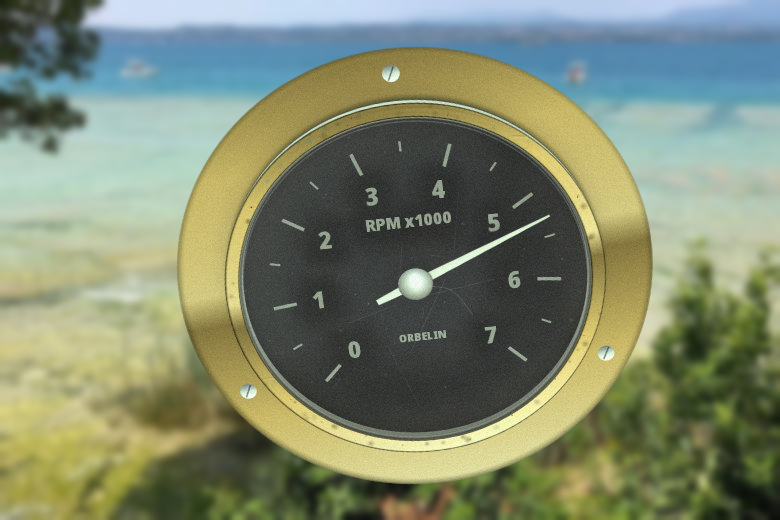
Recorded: 5250
